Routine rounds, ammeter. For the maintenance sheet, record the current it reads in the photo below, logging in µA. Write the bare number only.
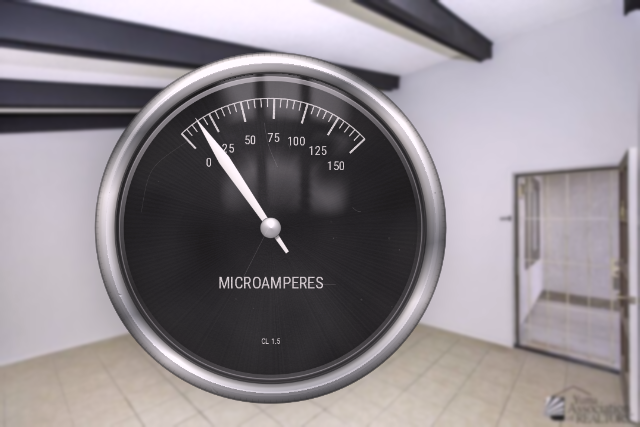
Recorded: 15
